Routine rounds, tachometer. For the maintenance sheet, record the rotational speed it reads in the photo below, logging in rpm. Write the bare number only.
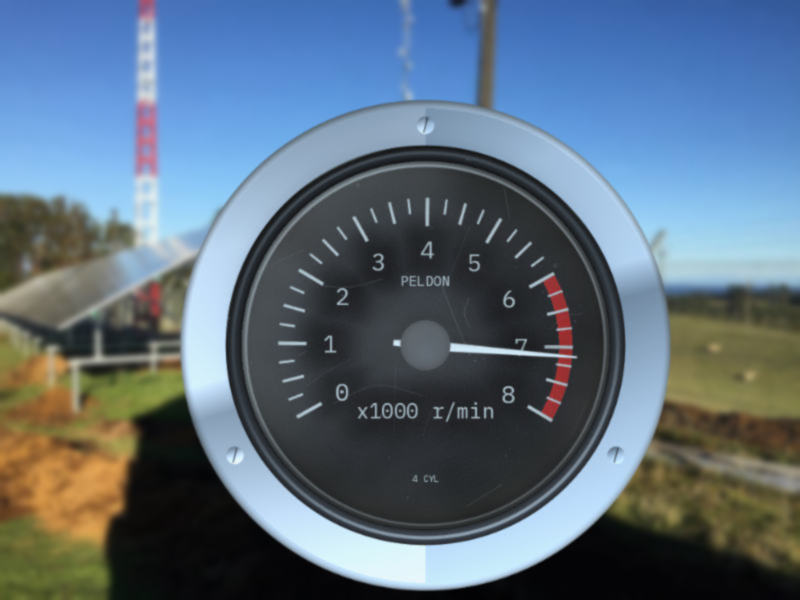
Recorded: 7125
